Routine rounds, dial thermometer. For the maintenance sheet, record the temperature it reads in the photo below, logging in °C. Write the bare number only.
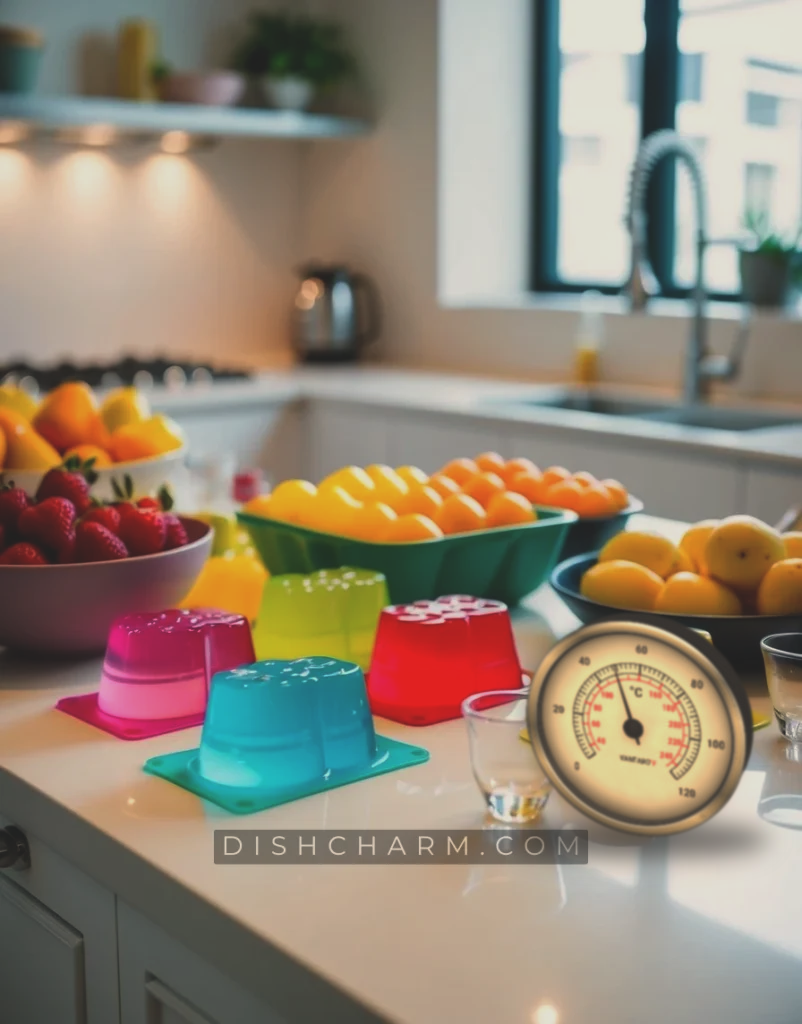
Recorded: 50
